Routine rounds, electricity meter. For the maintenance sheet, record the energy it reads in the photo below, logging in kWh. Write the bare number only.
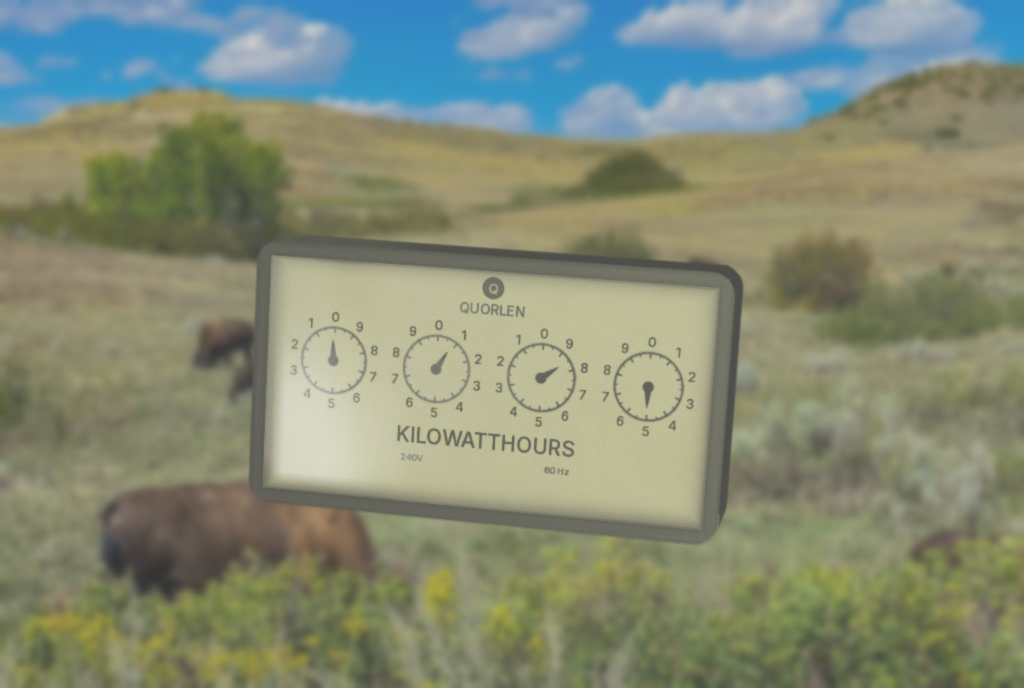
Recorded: 85
